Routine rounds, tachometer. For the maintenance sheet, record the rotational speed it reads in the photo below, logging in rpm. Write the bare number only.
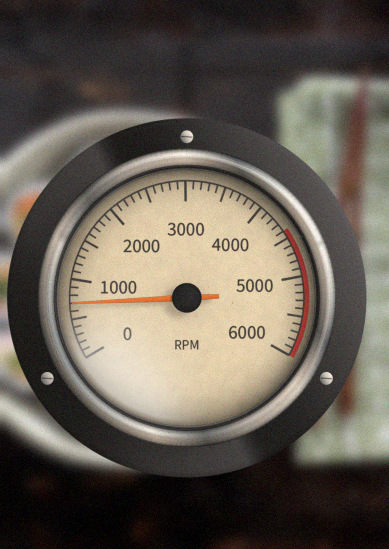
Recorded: 700
